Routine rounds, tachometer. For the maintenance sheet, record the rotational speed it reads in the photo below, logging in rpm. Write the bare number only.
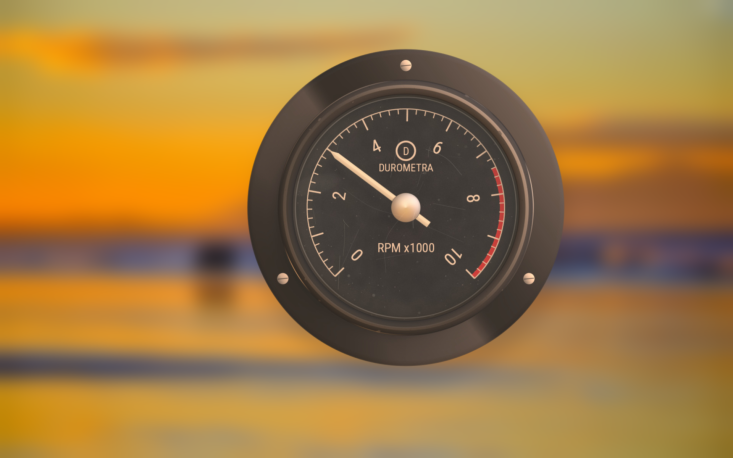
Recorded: 3000
